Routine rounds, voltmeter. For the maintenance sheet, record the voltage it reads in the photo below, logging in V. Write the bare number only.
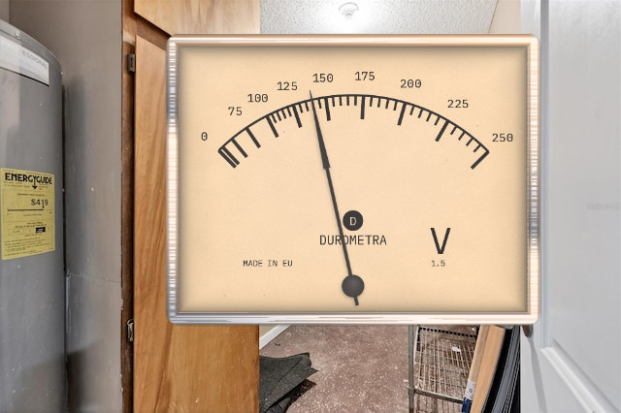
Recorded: 140
